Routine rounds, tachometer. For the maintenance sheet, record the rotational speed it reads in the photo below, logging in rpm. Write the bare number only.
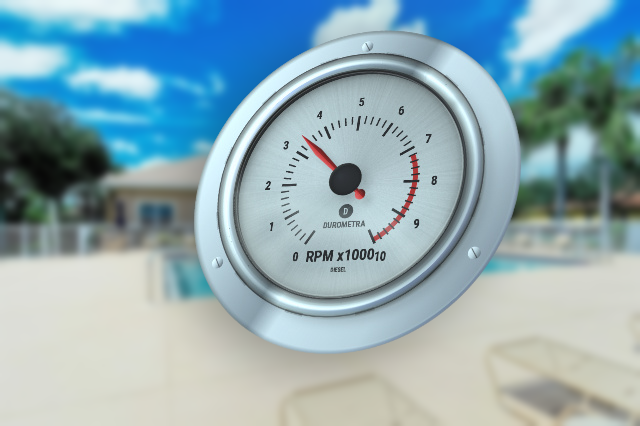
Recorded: 3400
